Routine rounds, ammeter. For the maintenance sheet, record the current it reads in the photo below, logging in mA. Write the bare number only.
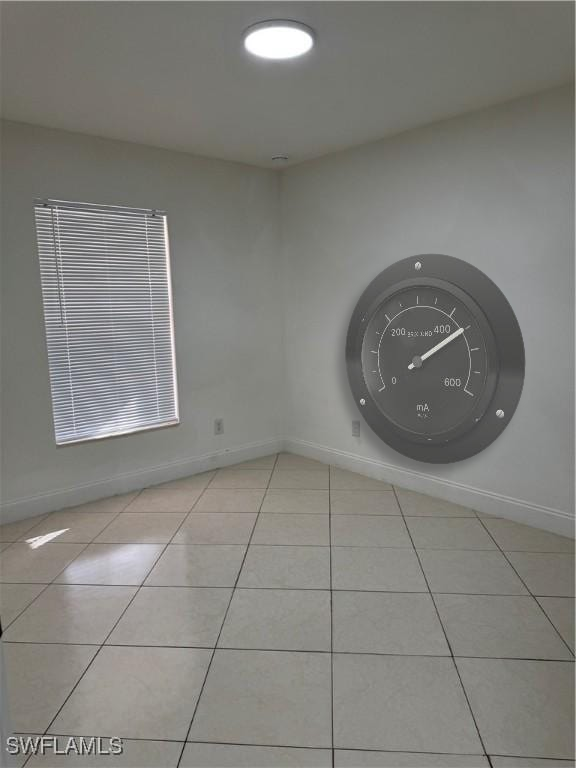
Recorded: 450
